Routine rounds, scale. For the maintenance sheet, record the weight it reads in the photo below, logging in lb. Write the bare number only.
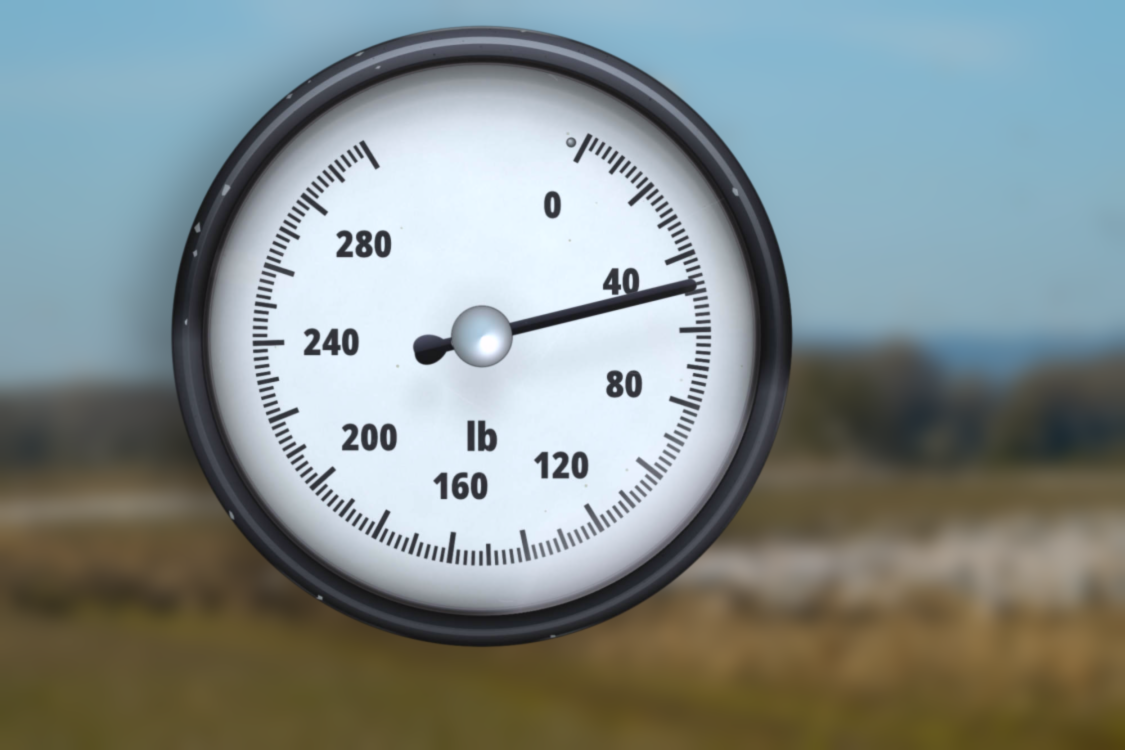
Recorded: 48
